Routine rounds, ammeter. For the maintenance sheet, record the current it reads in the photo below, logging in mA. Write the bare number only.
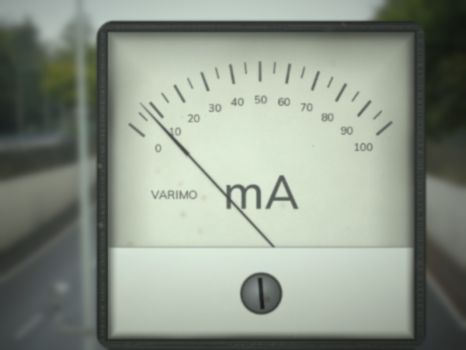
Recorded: 7.5
